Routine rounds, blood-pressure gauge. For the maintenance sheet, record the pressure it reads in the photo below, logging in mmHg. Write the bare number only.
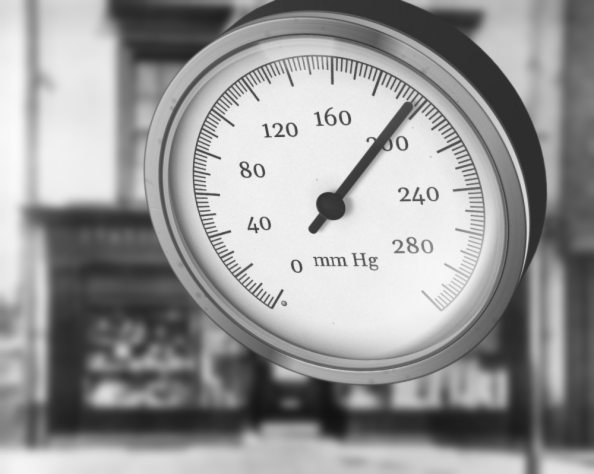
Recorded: 196
